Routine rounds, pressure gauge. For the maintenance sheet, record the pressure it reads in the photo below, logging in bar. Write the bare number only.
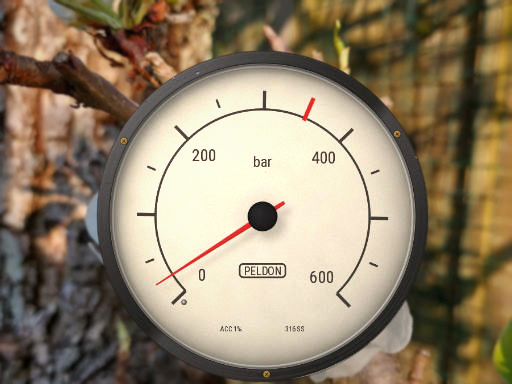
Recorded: 25
